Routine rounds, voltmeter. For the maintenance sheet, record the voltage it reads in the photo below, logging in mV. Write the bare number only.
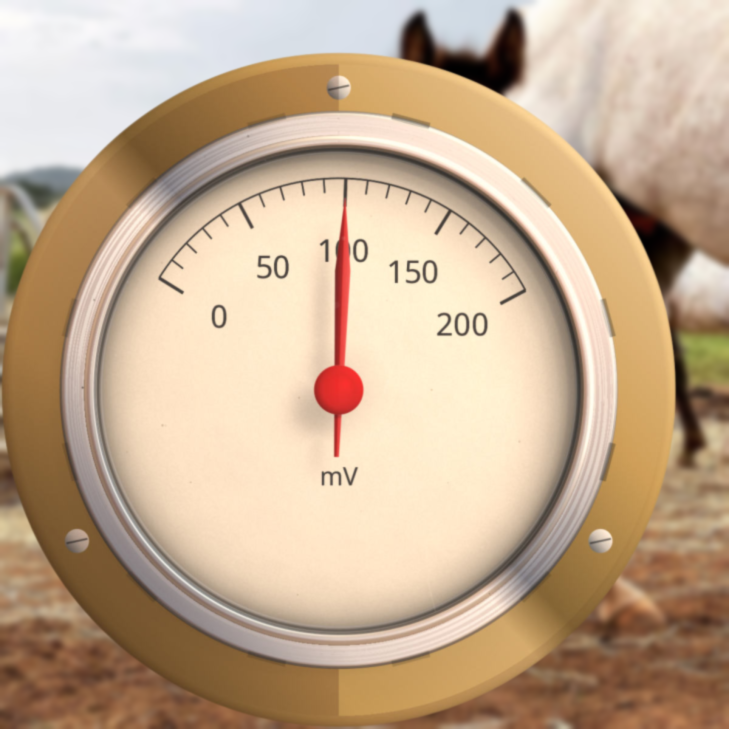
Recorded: 100
